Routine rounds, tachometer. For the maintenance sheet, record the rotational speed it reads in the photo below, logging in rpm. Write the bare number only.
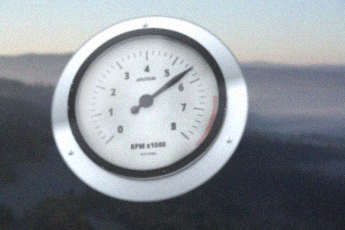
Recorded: 5600
